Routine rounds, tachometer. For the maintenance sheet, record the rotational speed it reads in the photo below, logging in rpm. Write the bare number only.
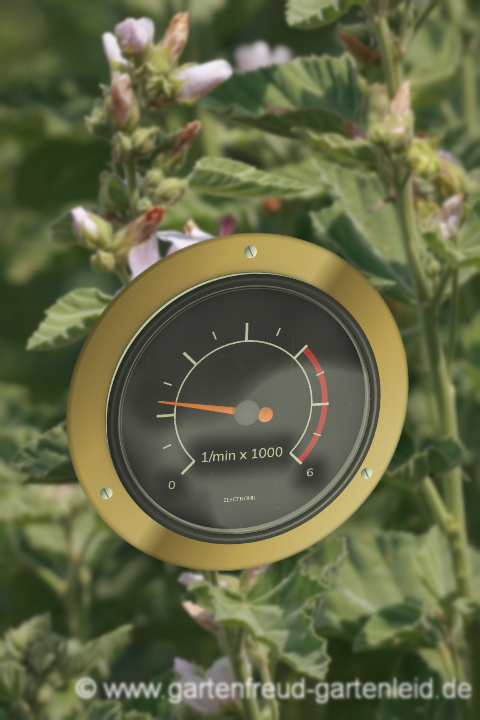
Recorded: 1250
